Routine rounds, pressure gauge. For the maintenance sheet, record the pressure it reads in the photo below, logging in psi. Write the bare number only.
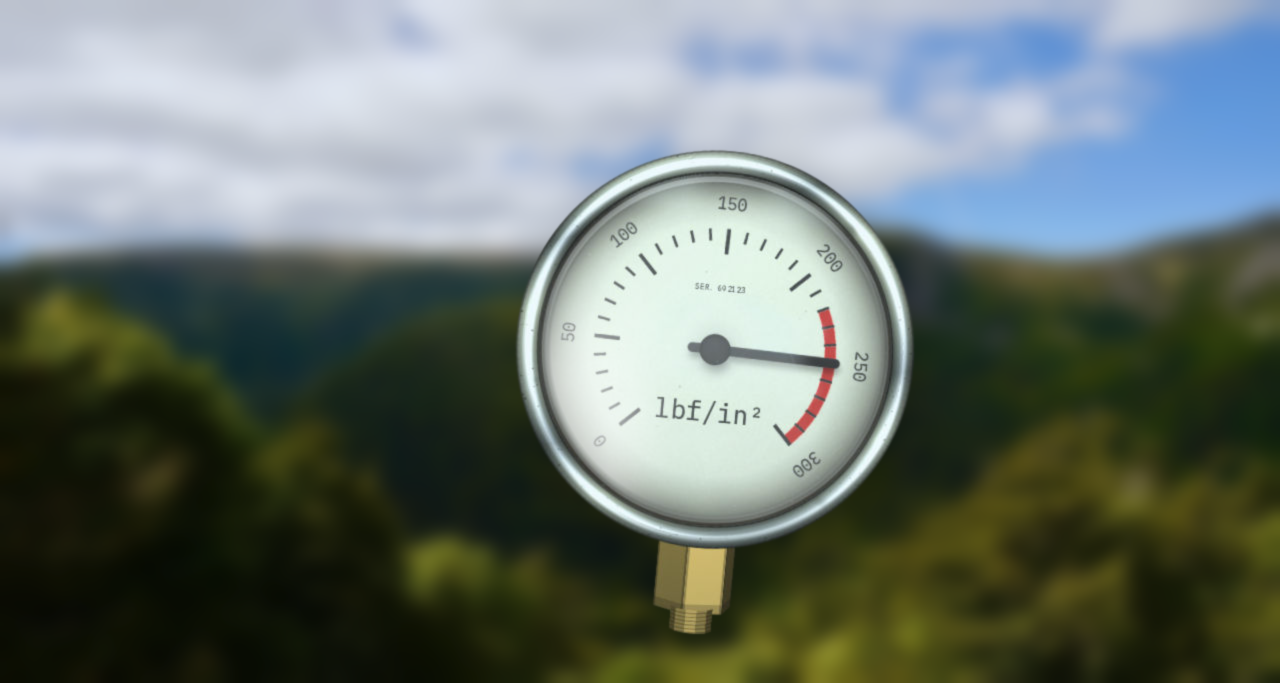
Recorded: 250
